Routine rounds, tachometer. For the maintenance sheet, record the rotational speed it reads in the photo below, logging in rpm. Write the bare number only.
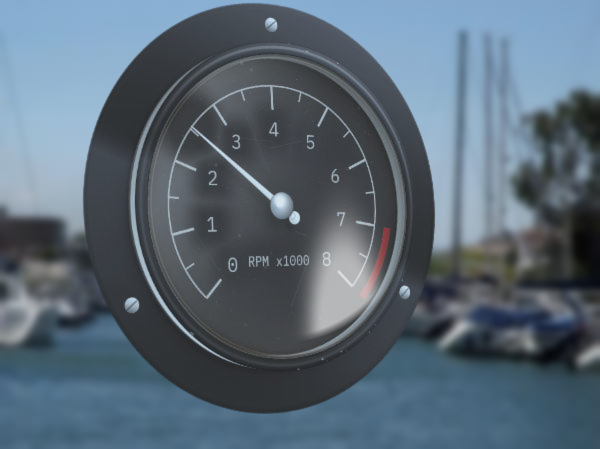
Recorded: 2500
